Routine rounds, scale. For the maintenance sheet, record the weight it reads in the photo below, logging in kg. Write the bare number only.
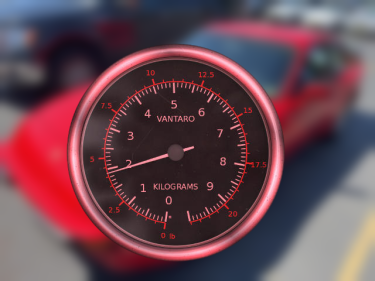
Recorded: 1.9
